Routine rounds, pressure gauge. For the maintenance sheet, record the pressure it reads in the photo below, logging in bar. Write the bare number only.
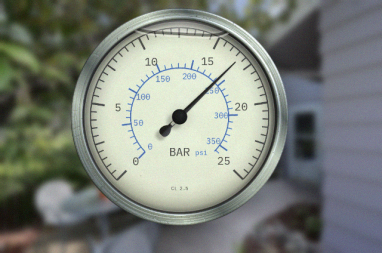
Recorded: 16.75
